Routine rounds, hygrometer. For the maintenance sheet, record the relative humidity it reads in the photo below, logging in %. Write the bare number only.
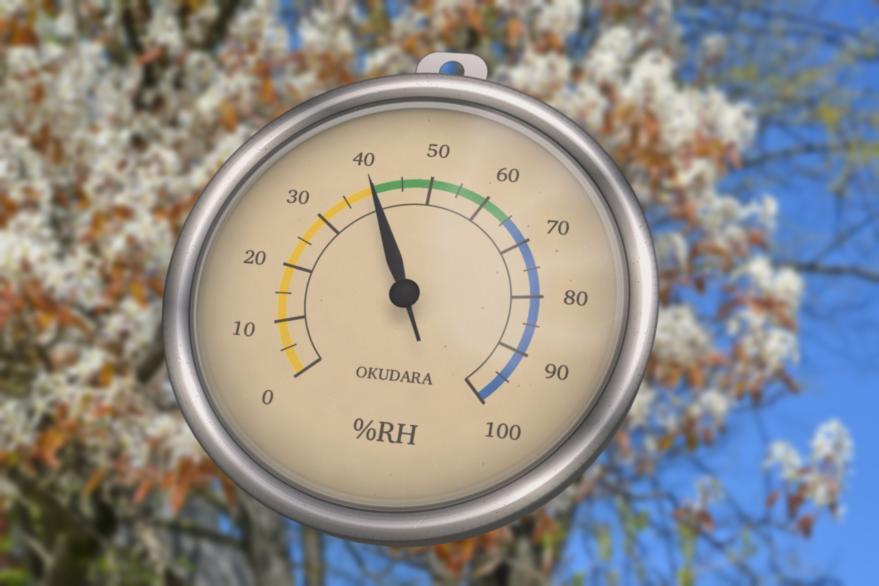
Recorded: 40
